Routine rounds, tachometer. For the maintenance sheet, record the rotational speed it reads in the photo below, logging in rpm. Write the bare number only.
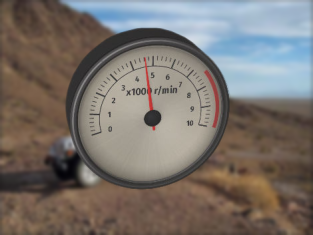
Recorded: 4600
